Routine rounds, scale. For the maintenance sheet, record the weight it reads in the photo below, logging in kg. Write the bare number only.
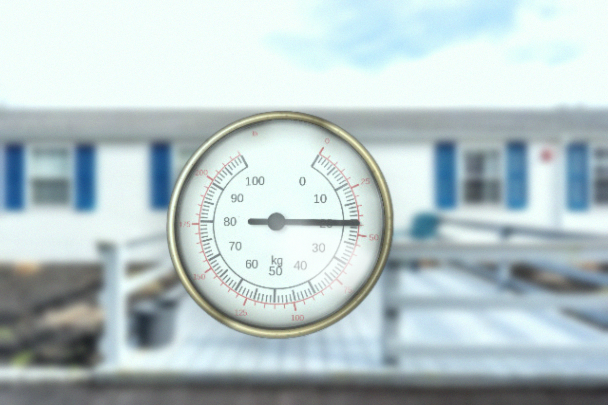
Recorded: 20
